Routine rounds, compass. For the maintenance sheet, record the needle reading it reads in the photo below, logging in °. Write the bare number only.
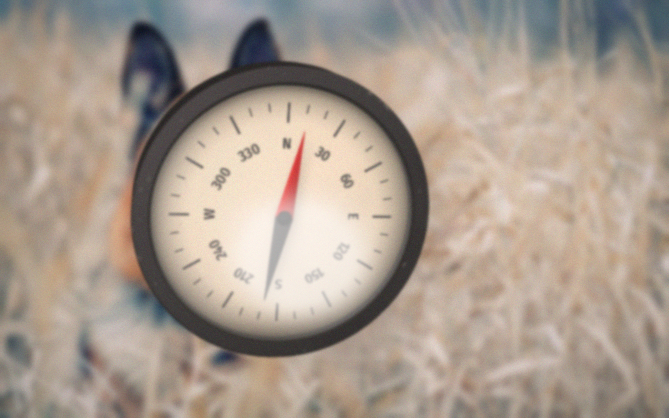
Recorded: 10
